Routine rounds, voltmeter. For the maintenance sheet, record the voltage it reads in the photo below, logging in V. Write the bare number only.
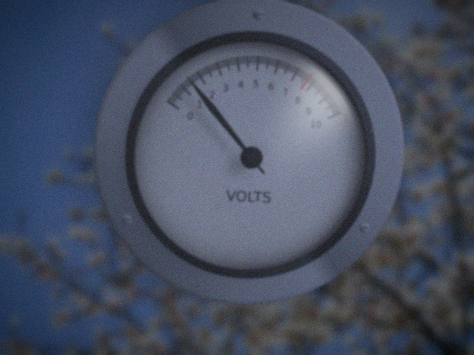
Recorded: 1.5
